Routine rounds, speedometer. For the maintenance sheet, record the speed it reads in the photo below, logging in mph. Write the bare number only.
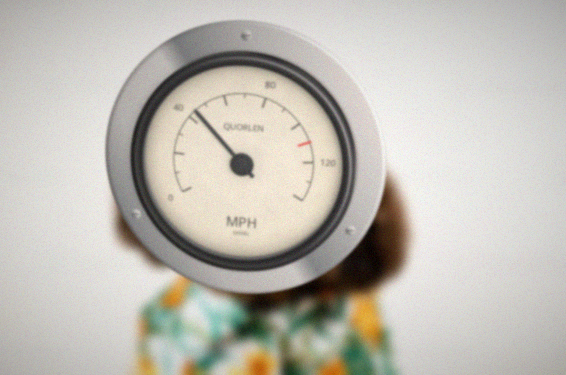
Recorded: 45
